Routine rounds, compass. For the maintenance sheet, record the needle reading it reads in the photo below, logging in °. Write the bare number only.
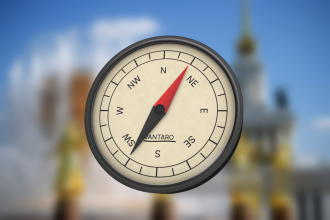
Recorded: 30
